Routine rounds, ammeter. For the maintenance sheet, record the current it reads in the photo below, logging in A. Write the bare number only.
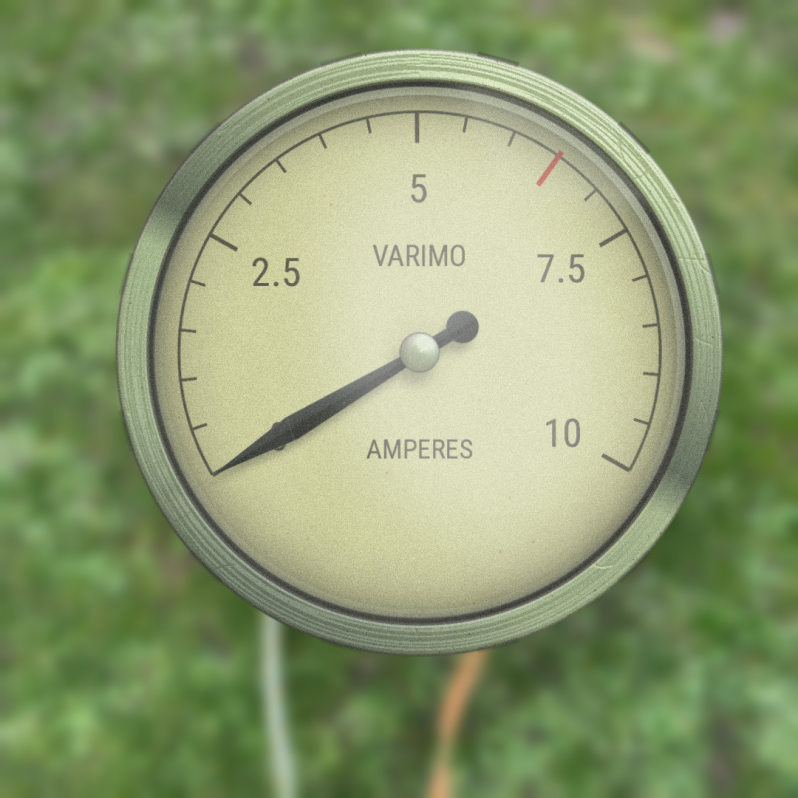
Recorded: 0
